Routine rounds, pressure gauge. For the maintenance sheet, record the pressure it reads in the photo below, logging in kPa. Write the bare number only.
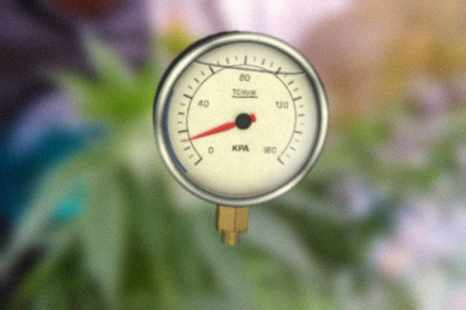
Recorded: 15
